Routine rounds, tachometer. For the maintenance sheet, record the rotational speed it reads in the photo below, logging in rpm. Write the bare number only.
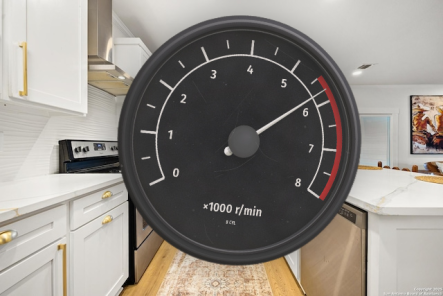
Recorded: 5750
